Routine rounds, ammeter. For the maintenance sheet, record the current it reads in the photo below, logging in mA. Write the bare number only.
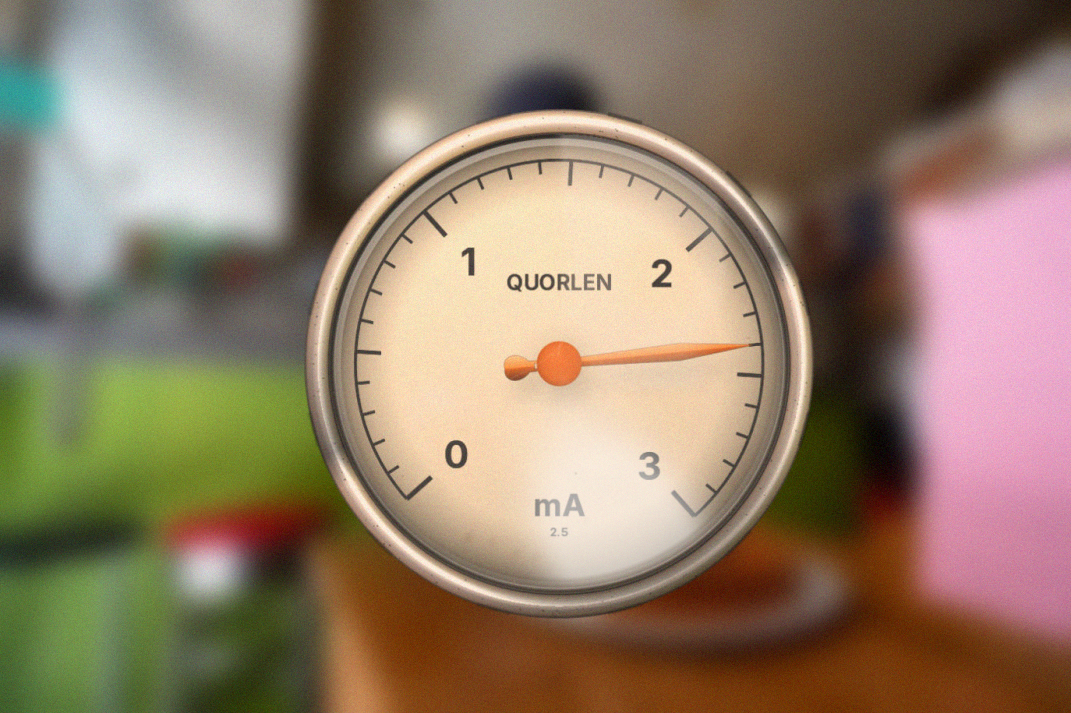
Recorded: 2.4
